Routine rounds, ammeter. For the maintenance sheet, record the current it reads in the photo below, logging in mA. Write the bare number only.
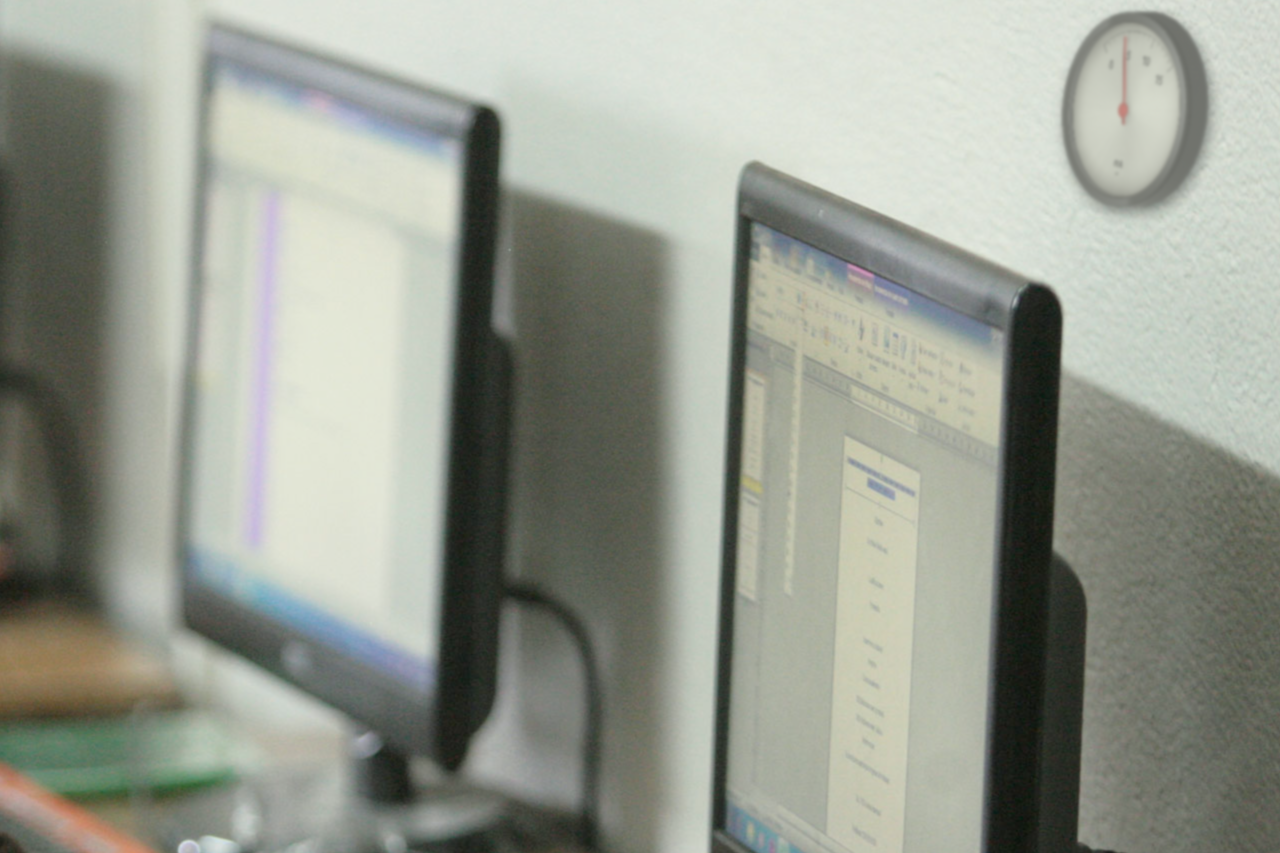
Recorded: 5
